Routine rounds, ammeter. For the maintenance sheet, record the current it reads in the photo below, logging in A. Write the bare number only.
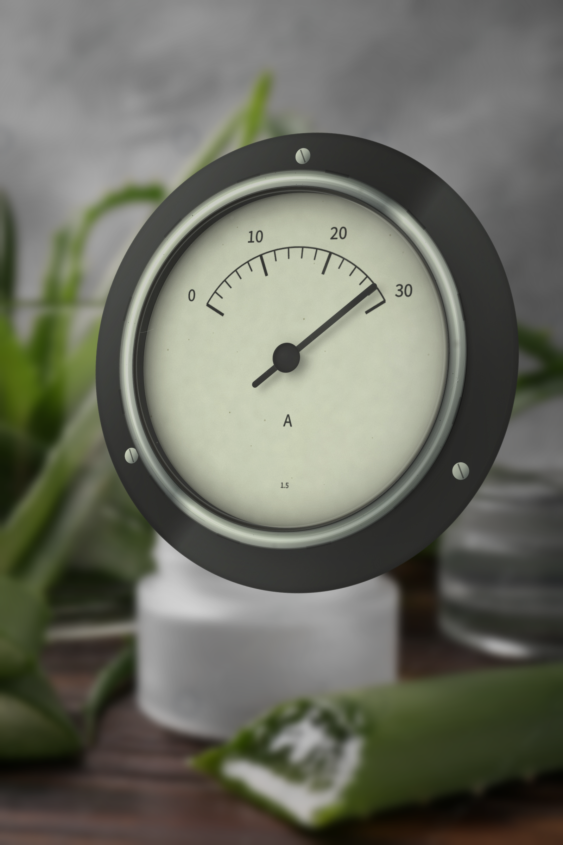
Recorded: 28
